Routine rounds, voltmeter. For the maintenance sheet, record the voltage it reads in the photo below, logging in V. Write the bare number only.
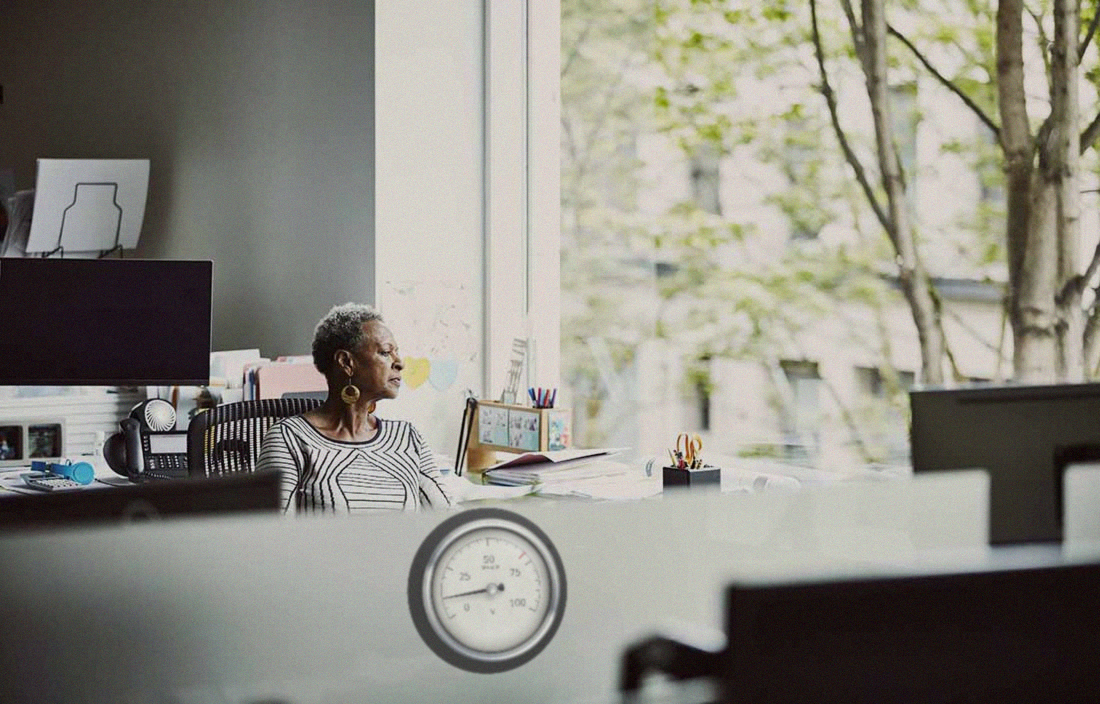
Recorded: 10
